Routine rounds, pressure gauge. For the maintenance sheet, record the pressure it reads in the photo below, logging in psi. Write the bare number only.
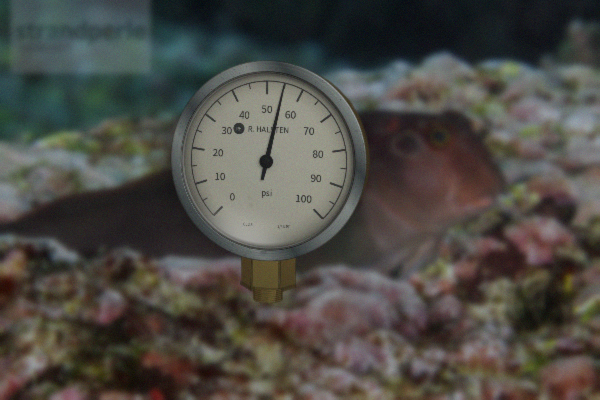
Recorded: 55
